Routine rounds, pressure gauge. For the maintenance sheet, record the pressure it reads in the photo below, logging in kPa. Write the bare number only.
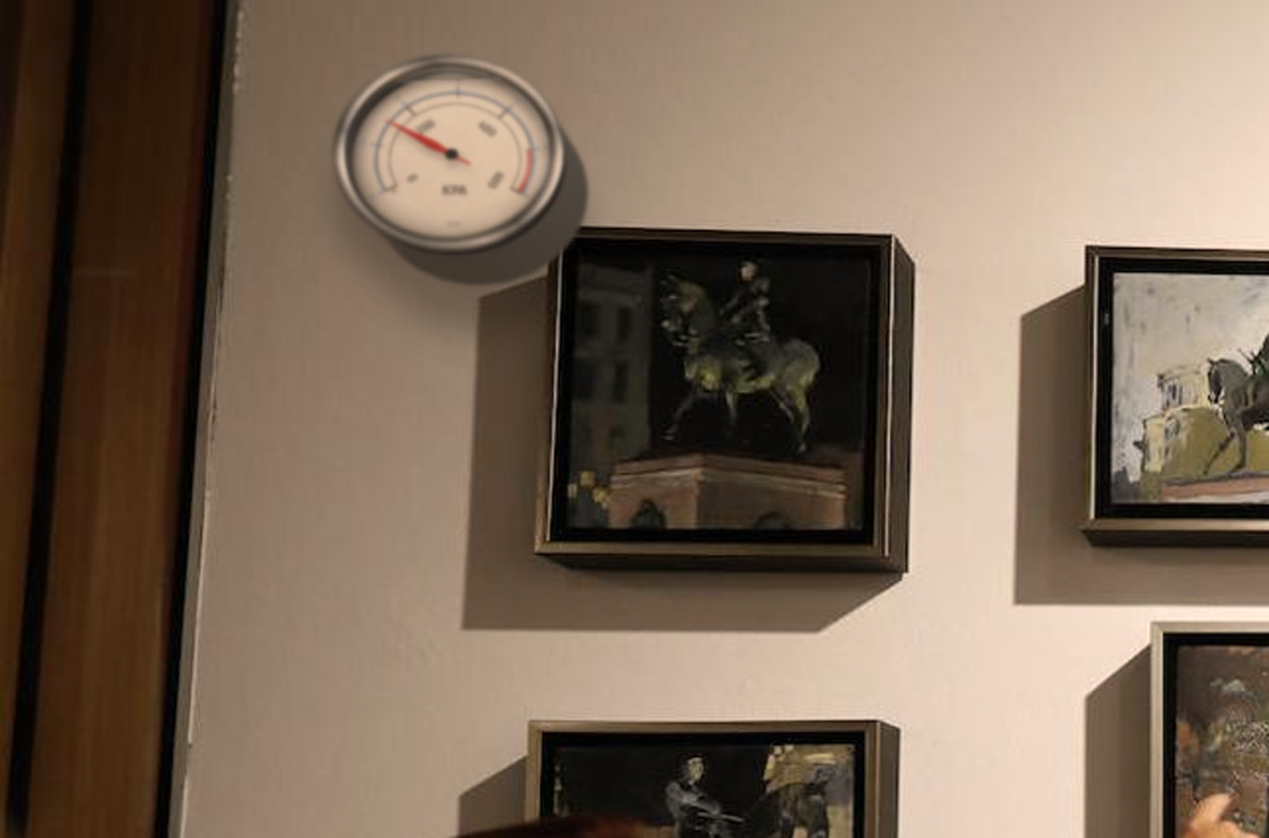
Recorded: 150
